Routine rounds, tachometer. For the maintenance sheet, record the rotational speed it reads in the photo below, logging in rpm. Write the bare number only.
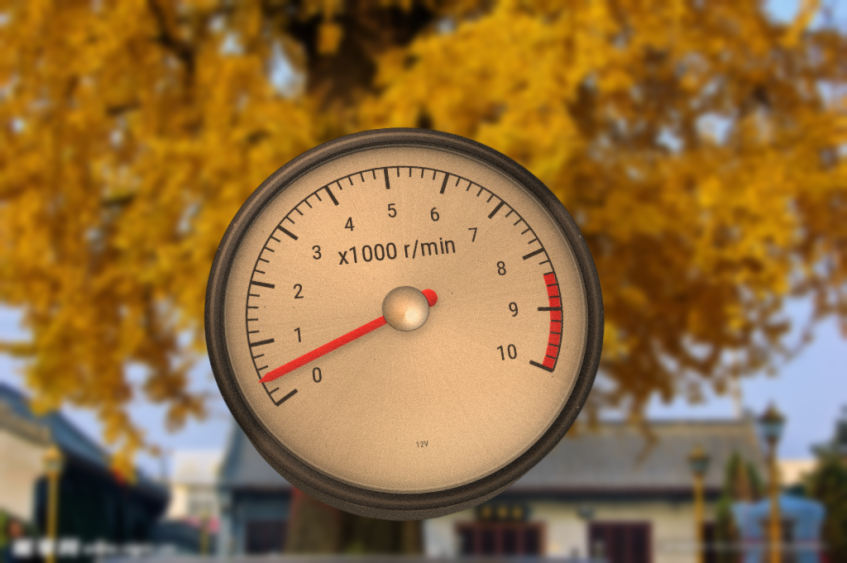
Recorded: 400
